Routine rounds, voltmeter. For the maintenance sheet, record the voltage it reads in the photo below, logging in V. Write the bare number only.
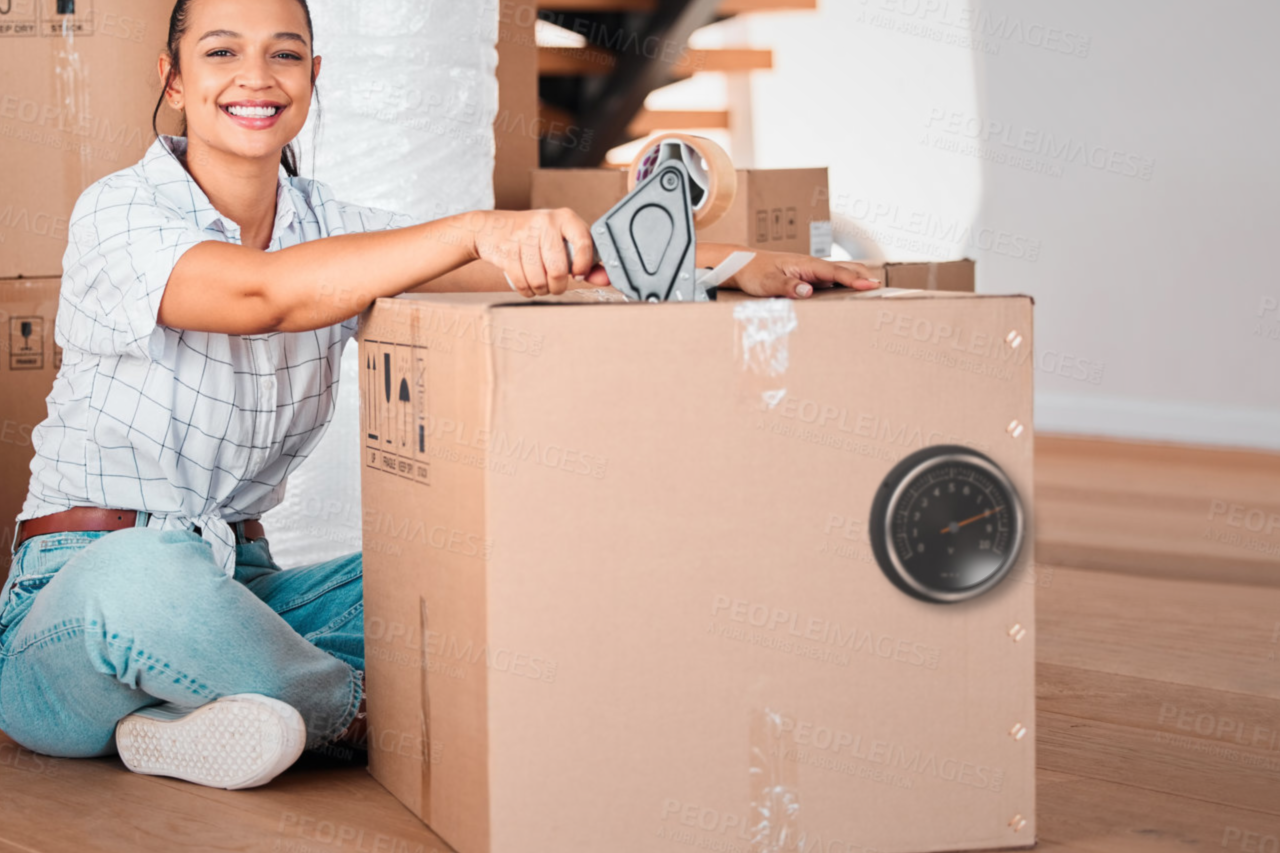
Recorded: 8
